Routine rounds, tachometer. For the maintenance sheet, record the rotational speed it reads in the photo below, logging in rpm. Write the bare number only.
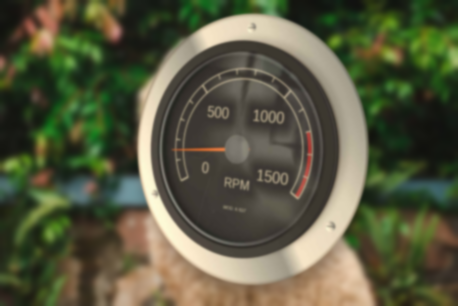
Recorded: 150
